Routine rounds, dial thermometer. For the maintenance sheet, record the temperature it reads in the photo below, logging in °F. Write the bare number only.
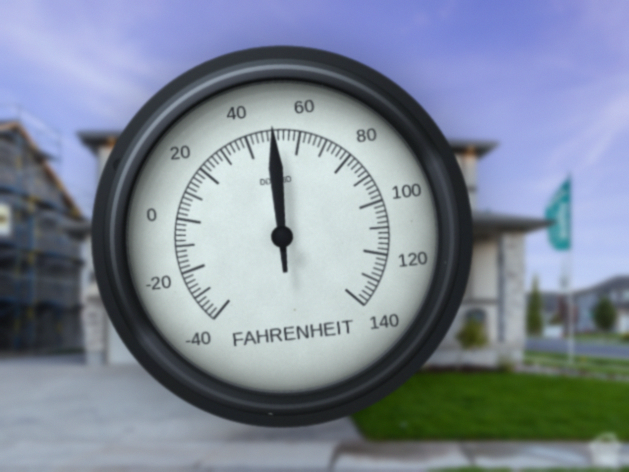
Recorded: 50
